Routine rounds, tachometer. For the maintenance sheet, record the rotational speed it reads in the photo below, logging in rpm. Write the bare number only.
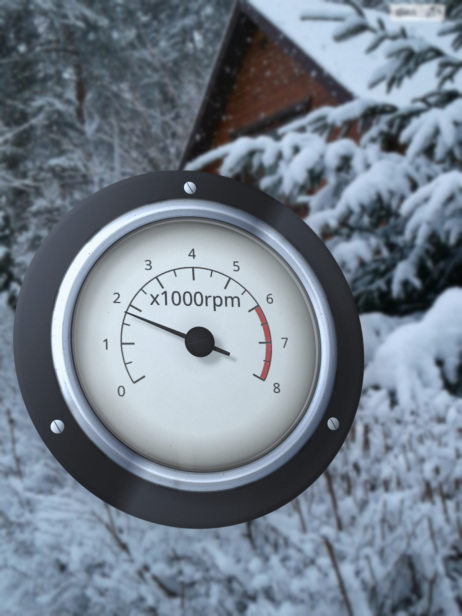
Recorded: 1750
